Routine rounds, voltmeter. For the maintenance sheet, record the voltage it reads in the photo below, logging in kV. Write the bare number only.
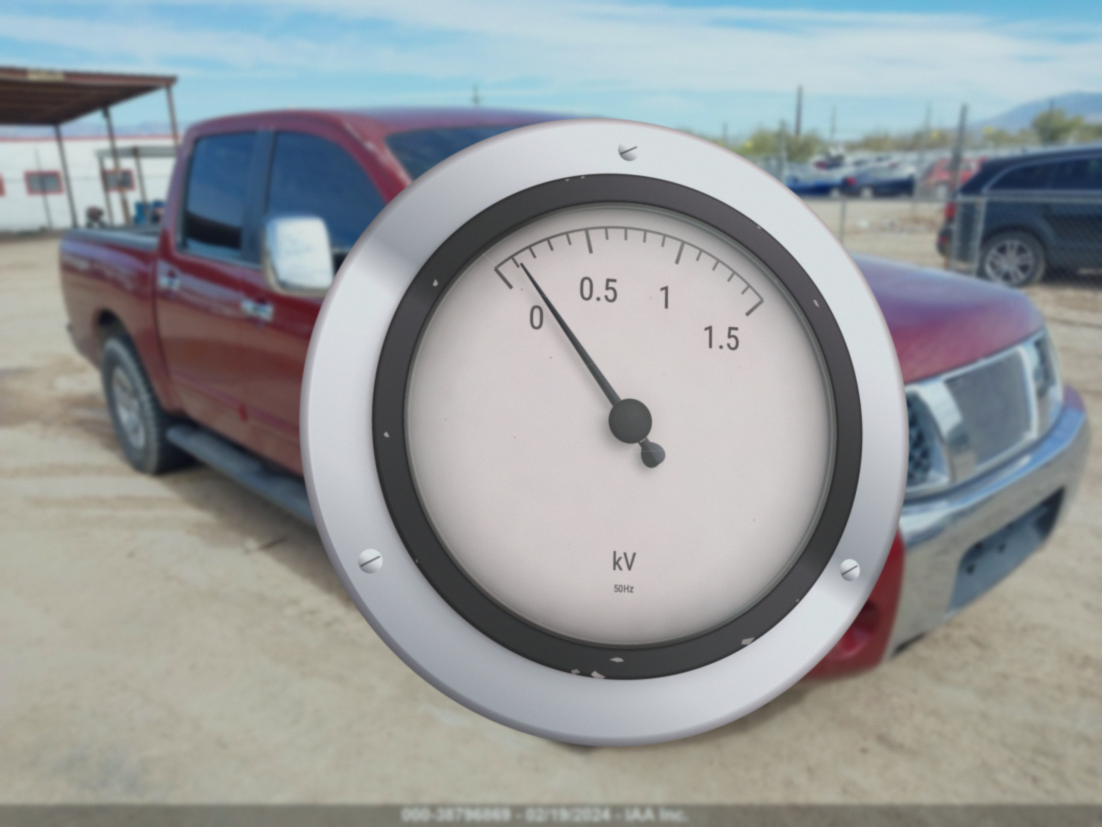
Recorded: 0.1
